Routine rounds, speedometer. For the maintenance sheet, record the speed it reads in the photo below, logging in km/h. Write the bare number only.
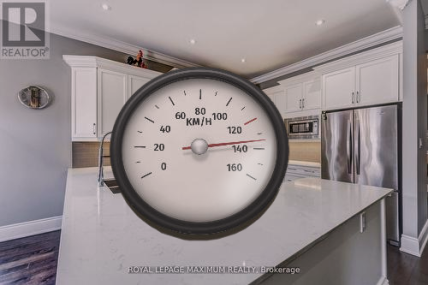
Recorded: 135
